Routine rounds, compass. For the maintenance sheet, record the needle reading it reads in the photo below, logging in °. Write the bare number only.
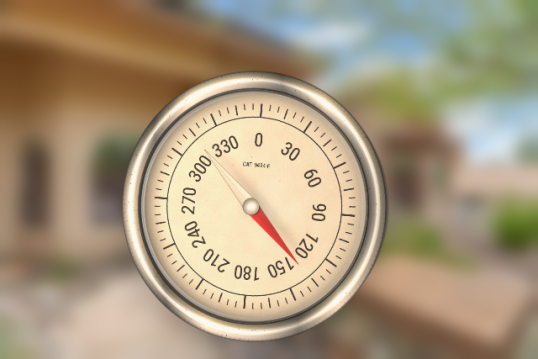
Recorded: 135
